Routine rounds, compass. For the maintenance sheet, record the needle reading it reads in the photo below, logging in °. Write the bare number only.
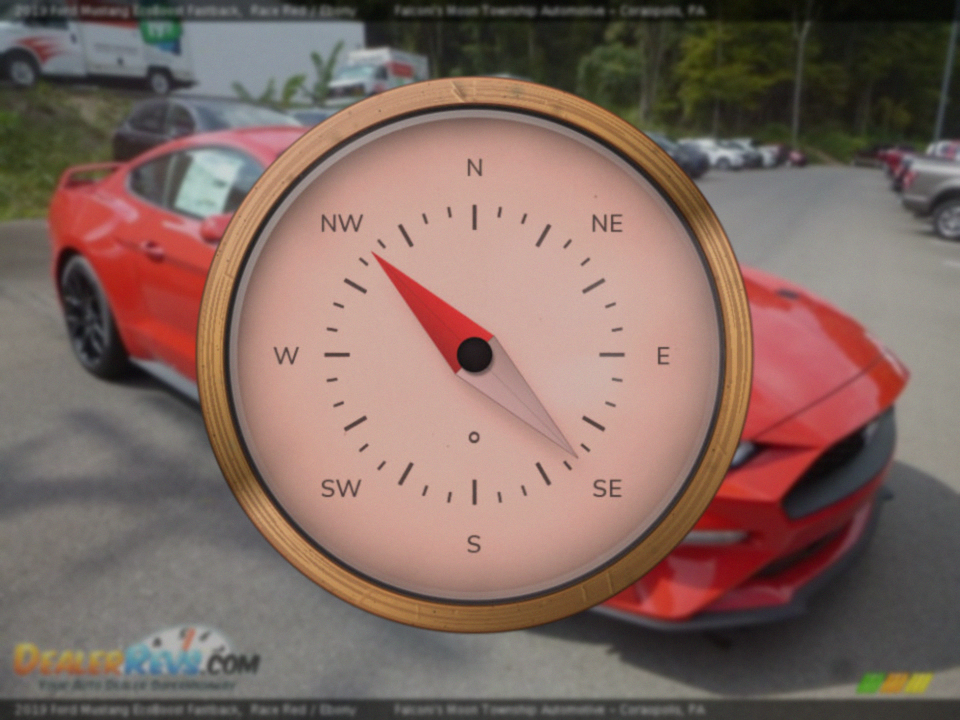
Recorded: 315
